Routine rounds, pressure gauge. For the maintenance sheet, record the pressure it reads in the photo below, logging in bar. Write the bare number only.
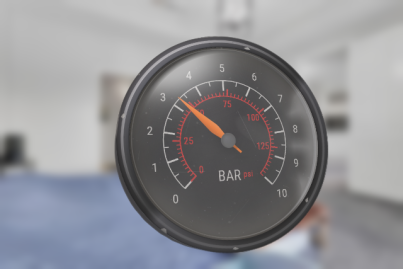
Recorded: 3.25
